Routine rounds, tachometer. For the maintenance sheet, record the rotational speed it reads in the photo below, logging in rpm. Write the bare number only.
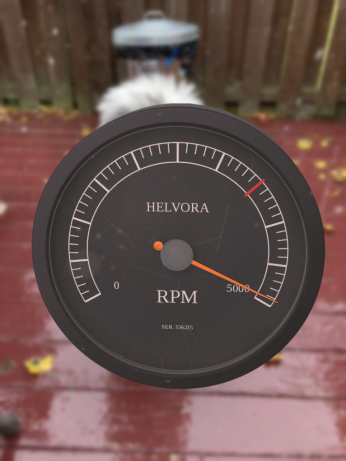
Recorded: 4900
